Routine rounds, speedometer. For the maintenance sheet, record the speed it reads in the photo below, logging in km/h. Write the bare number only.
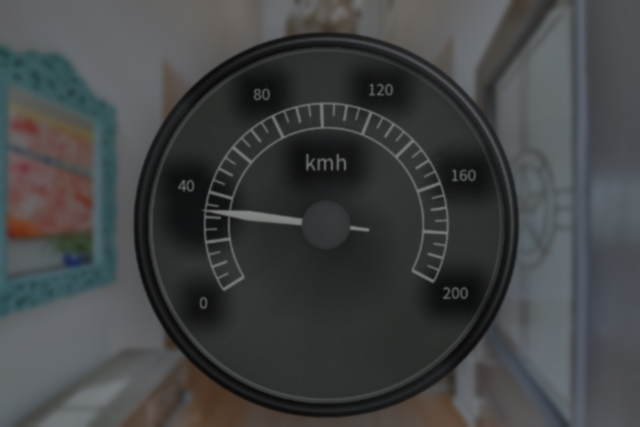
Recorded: 32.5
